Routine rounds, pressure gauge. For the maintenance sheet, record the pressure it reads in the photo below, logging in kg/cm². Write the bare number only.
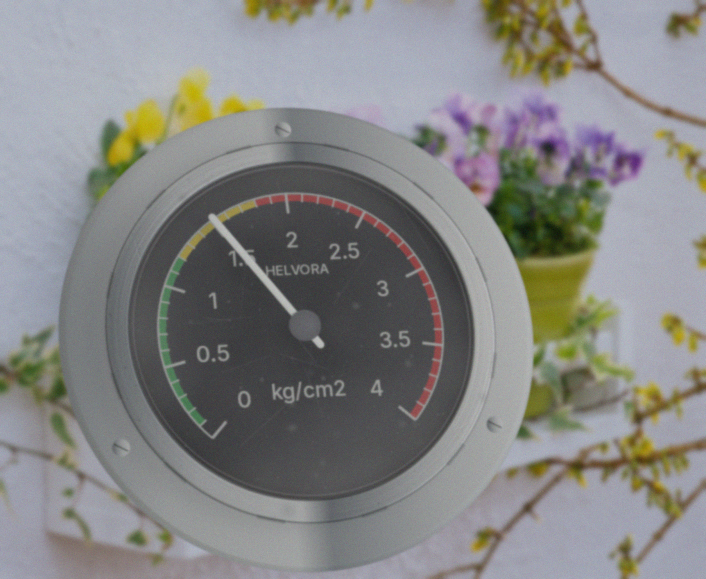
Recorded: 1.5
